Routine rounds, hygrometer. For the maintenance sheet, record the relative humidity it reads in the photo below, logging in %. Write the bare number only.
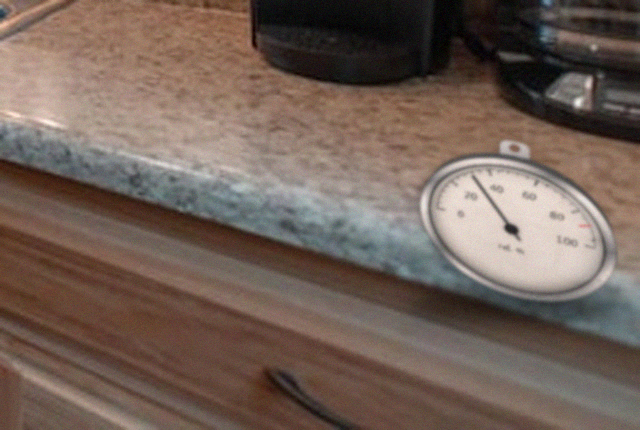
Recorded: 32
